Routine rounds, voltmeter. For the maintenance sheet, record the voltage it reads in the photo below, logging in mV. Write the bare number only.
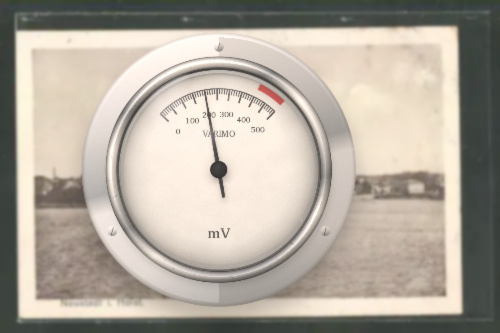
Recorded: 200
